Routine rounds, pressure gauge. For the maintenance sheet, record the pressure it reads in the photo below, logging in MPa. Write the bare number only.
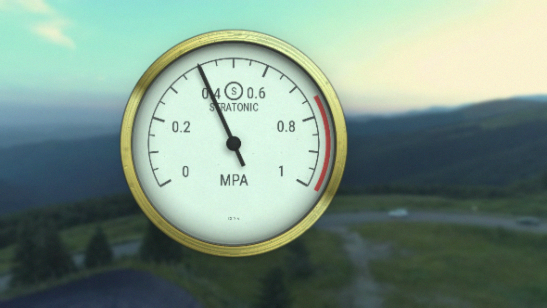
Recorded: 0.4
